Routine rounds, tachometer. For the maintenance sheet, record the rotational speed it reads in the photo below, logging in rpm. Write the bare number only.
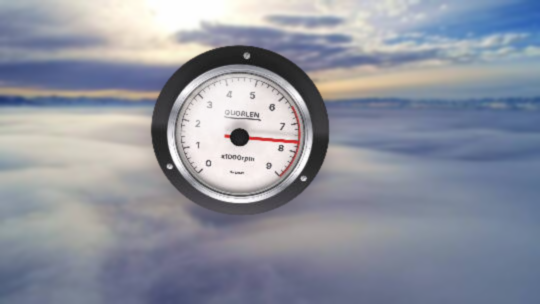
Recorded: 7600
